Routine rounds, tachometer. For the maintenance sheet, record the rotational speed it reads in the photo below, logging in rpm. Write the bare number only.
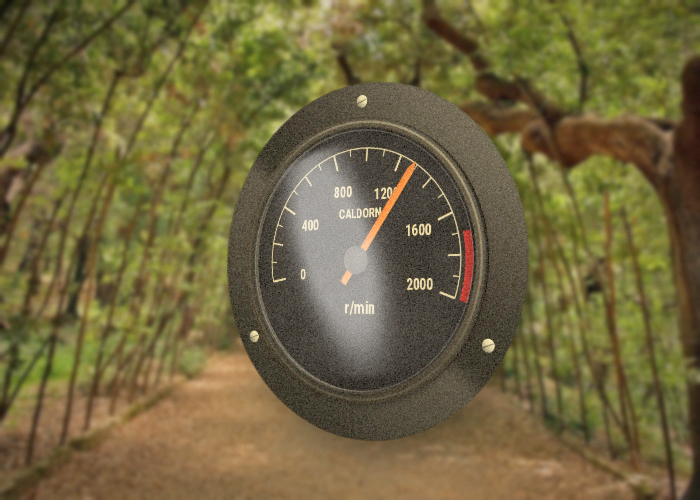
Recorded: 1300
